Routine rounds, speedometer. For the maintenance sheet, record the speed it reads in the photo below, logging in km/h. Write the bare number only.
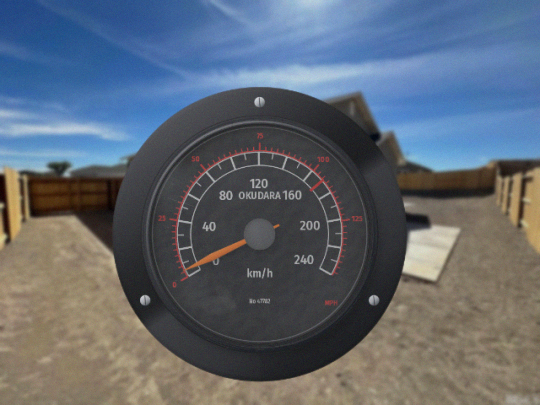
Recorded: 5
